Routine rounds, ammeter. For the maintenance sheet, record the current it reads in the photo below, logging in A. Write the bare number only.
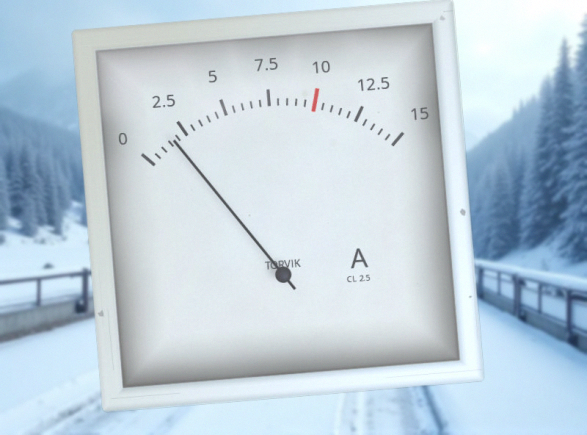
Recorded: 1.75
